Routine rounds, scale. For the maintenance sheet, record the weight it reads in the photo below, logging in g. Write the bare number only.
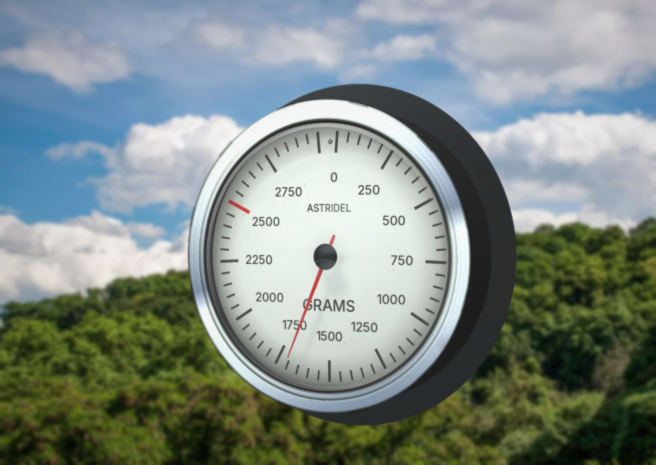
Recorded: 1700
